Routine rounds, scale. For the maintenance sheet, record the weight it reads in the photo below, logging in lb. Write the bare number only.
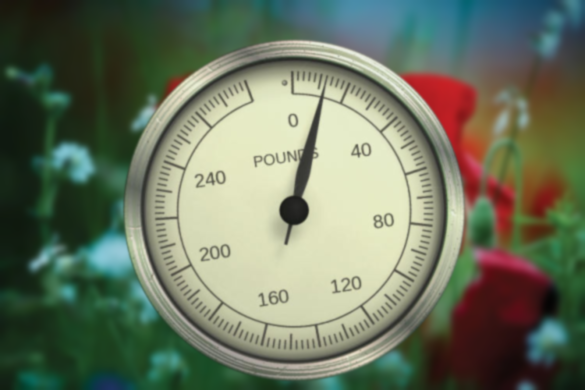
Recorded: 12
